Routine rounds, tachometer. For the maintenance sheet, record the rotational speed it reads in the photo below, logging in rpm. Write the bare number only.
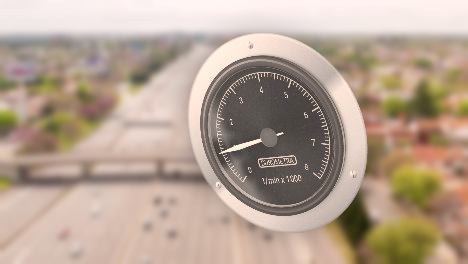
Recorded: 1000
